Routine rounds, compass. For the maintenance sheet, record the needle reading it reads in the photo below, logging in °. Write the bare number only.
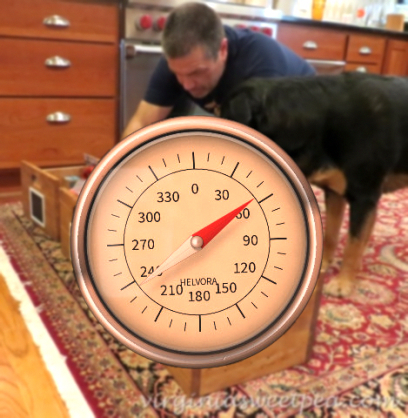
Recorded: 55
